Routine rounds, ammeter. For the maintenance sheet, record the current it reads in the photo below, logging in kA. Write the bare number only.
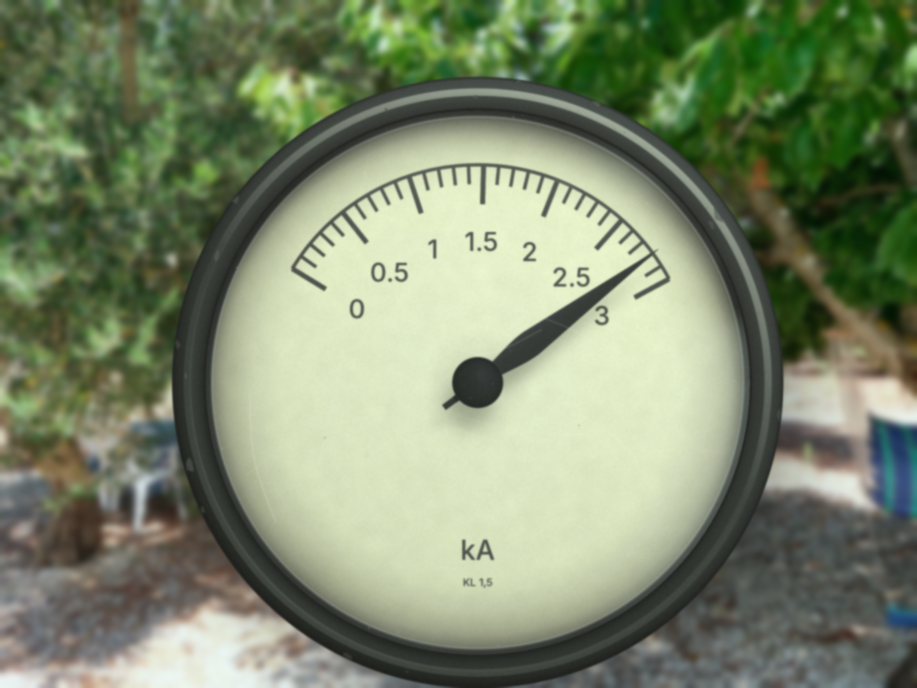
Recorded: 2.8
